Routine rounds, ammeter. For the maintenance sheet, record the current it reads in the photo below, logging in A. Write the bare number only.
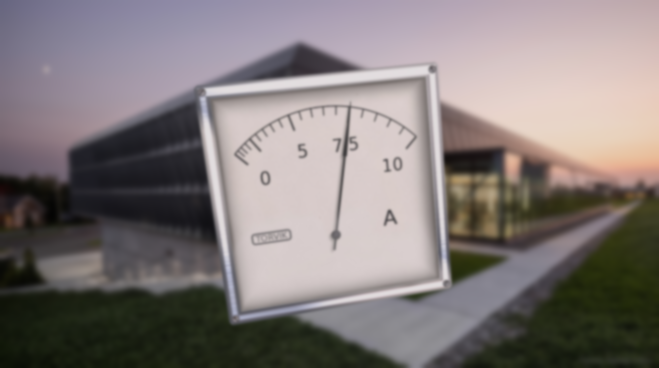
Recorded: 7.5
